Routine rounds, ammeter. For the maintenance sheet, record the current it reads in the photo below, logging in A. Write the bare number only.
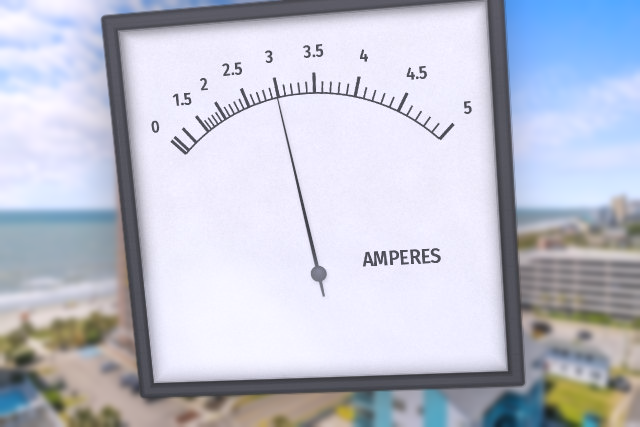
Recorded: 3
